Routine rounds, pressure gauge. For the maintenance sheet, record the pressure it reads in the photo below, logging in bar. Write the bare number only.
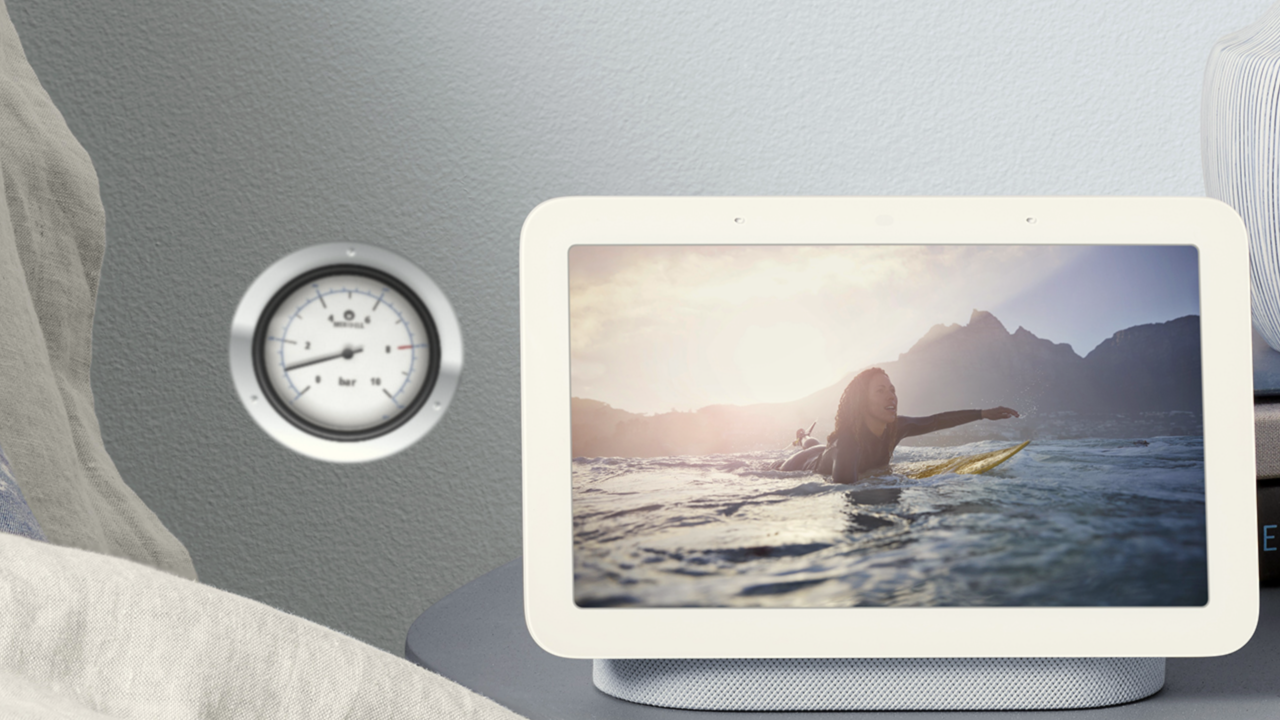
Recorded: 1
